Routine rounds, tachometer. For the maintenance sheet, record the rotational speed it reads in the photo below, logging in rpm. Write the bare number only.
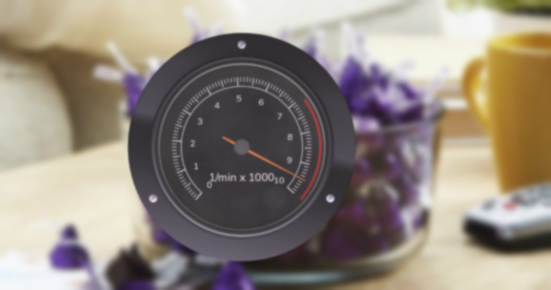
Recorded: 9500
